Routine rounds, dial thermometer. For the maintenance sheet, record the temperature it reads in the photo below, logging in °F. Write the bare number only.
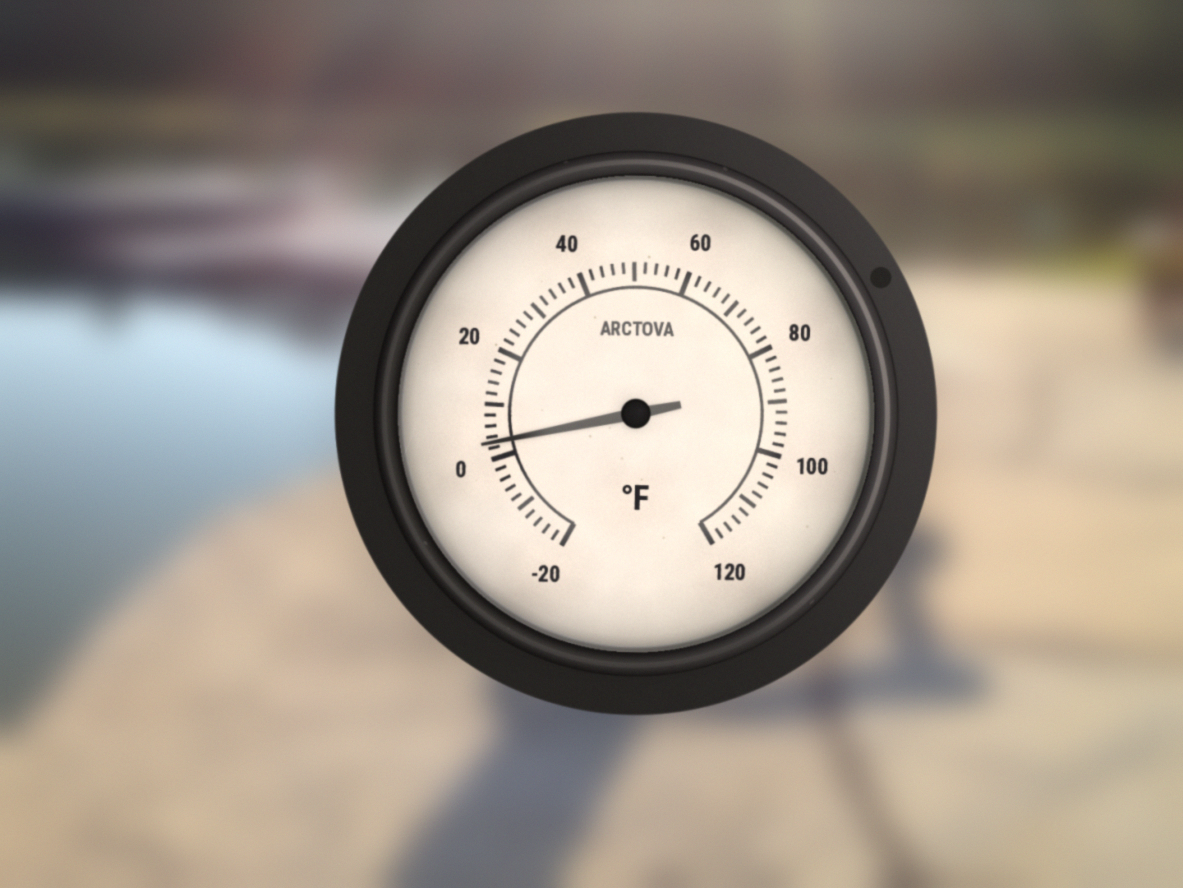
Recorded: 3
